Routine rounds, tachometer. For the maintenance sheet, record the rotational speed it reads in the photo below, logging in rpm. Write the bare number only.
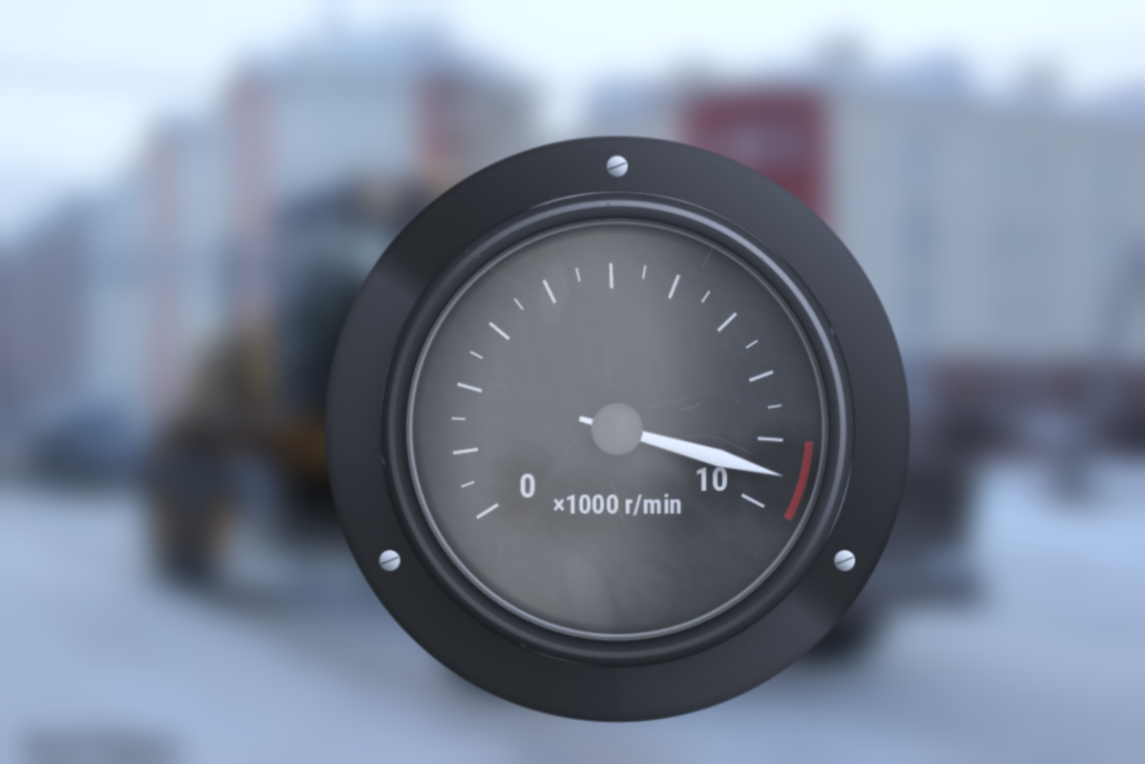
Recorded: 9500
